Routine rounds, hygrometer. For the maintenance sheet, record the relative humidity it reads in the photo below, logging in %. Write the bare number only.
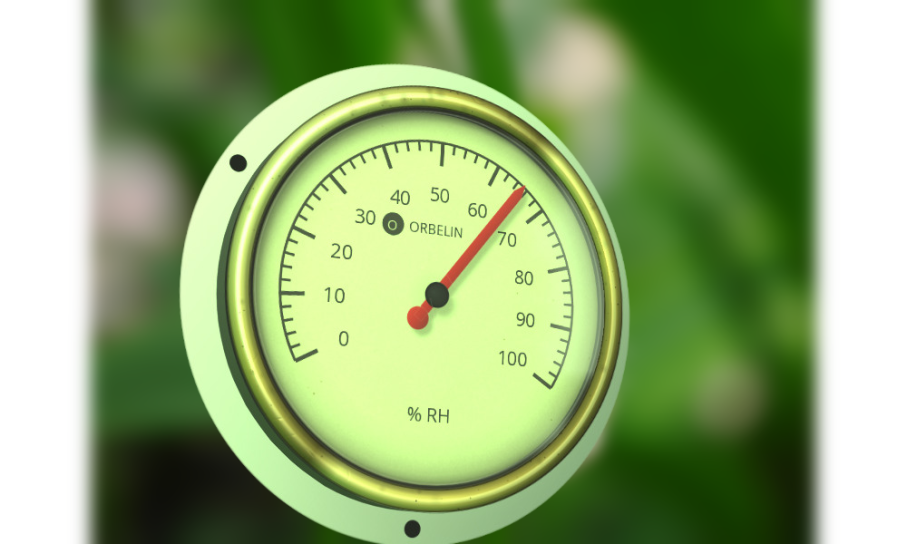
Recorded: 65
